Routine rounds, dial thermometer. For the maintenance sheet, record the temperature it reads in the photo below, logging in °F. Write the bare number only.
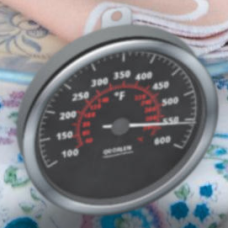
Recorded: 550
